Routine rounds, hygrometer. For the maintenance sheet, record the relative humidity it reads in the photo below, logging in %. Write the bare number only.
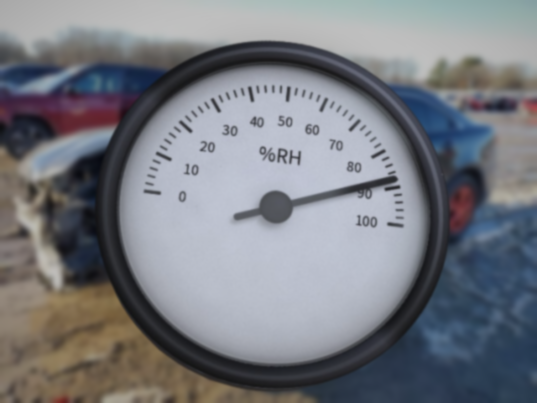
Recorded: 88
